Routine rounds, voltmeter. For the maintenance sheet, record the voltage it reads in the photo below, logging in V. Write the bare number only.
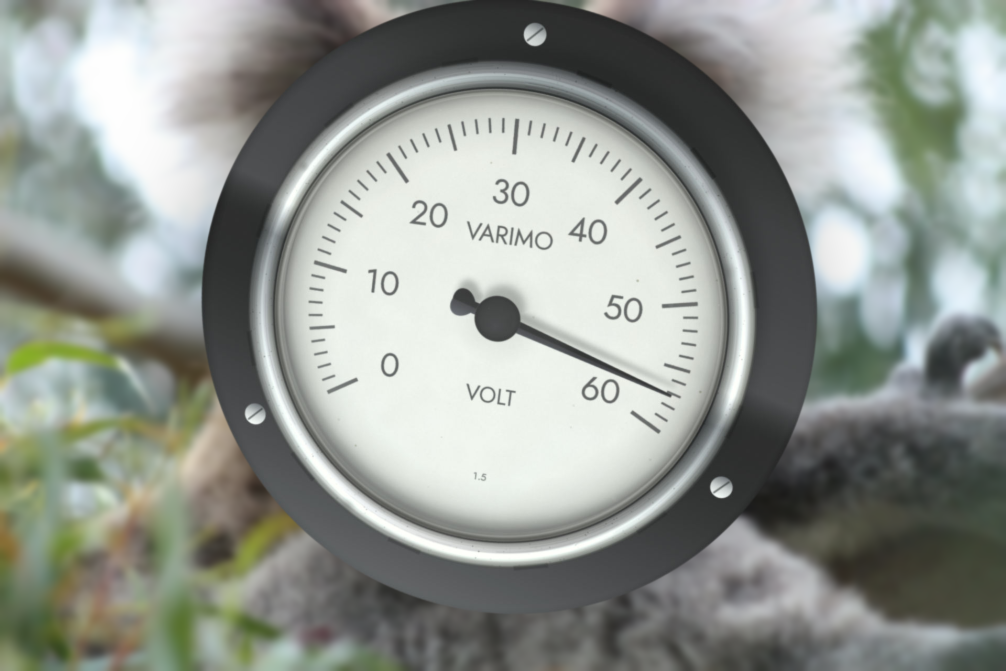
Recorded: 57
